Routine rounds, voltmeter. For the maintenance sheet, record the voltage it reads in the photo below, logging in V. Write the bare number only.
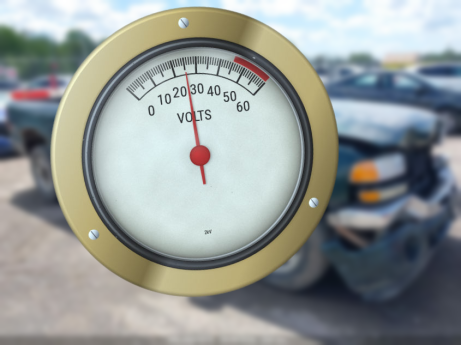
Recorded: 25
